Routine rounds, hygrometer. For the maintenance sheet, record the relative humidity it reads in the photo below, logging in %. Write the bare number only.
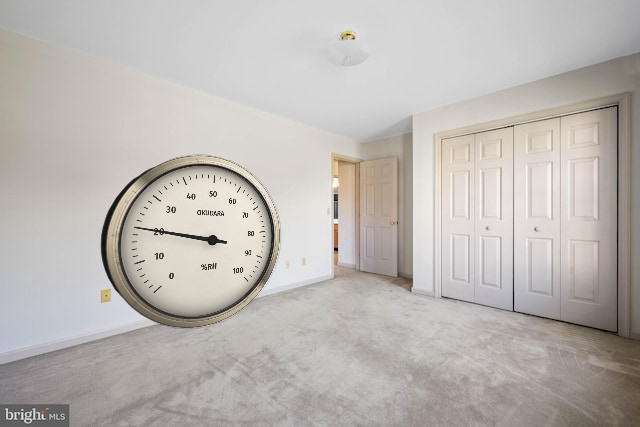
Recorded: 20
